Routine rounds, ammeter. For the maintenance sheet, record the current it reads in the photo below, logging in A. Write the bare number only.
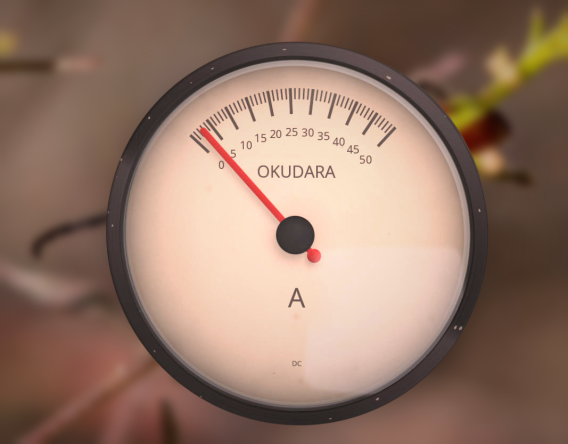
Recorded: 3
